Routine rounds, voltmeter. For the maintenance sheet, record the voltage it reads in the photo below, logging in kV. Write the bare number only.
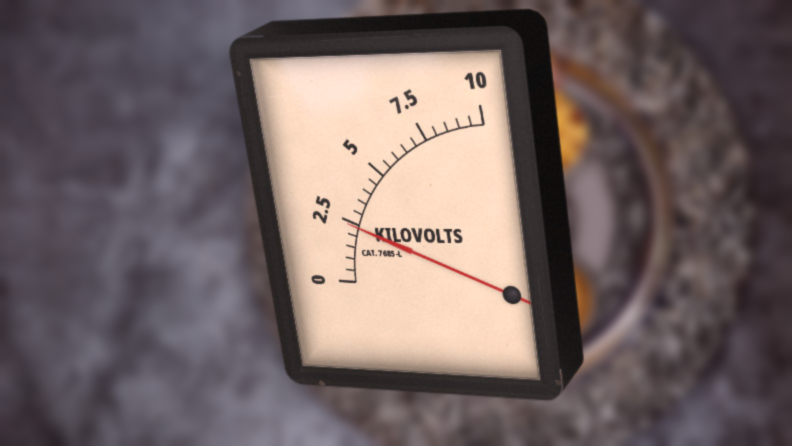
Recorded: 2.5
